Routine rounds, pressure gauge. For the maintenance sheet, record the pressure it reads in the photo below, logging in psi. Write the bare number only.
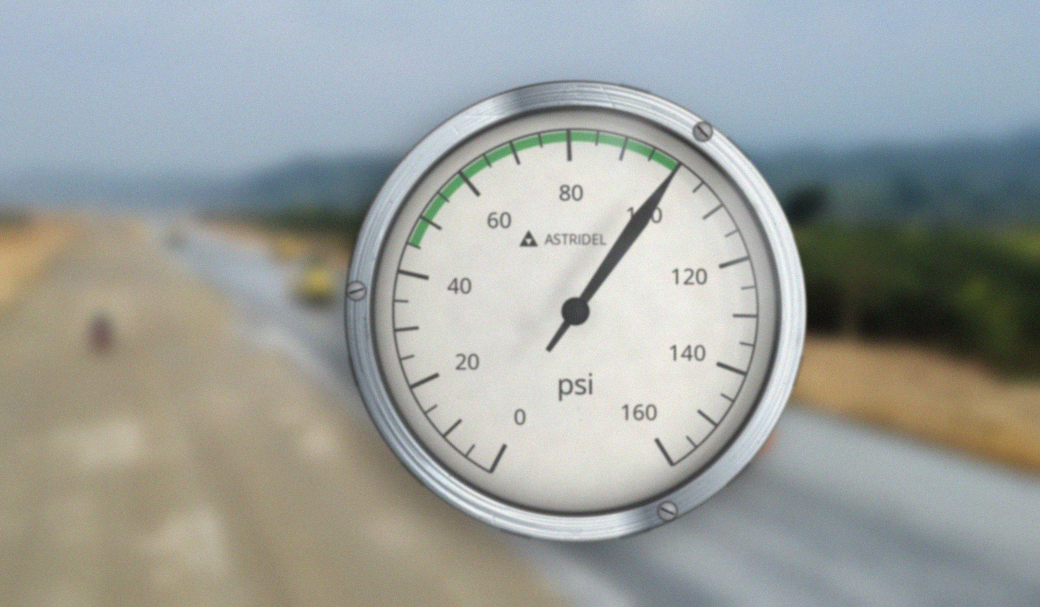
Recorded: 100
